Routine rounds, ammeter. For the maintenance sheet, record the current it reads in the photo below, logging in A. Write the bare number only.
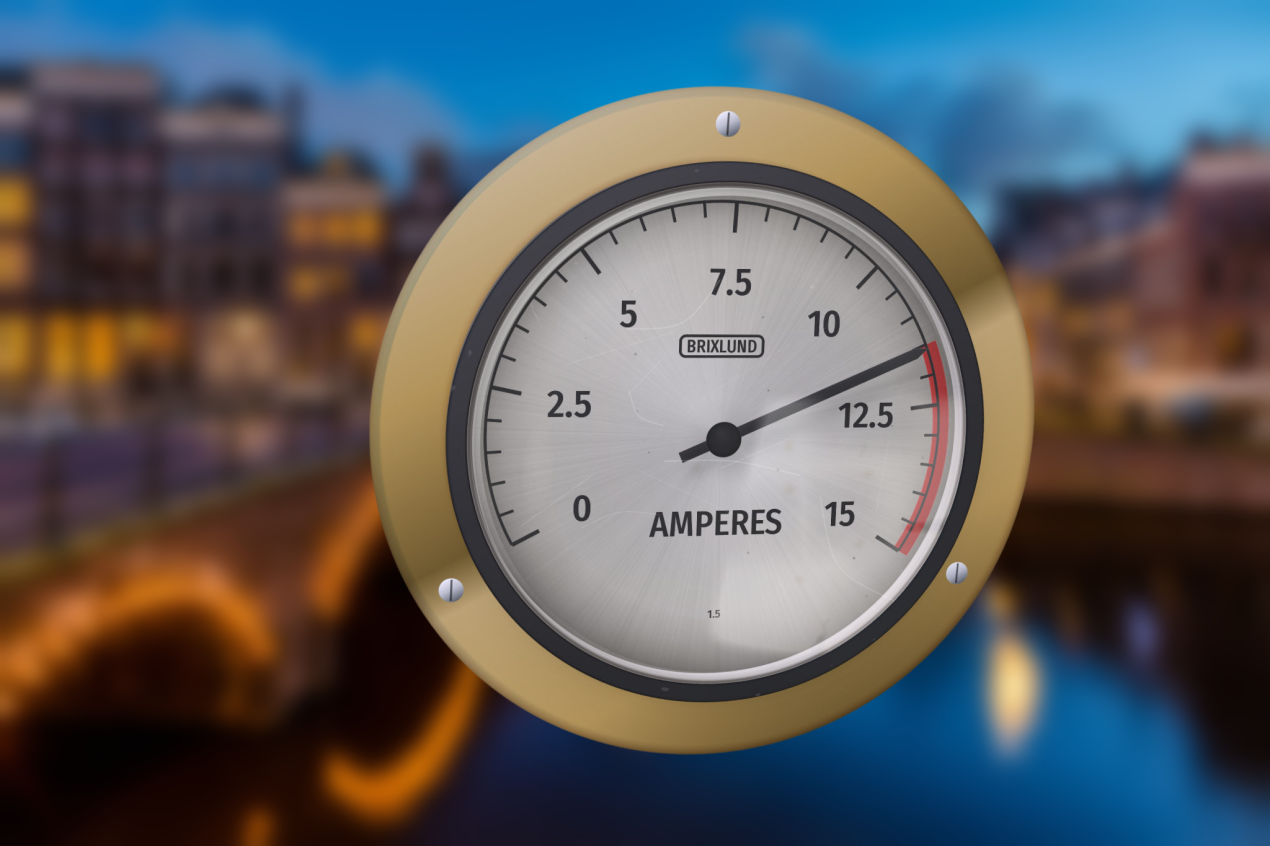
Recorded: 11.5
